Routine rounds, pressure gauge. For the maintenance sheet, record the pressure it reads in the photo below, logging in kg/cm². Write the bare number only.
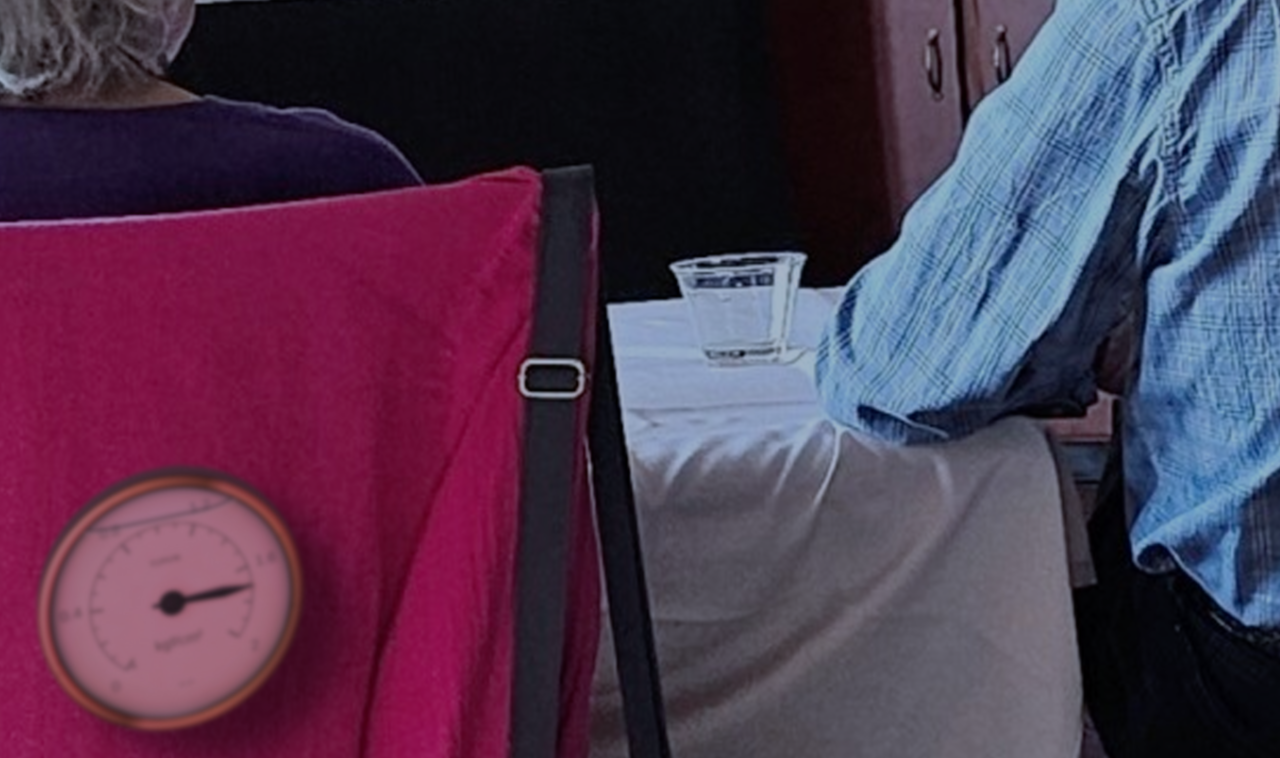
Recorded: 1.7
